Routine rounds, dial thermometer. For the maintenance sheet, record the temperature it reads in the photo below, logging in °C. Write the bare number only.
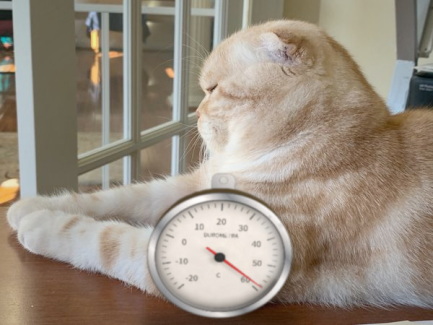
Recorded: 58
